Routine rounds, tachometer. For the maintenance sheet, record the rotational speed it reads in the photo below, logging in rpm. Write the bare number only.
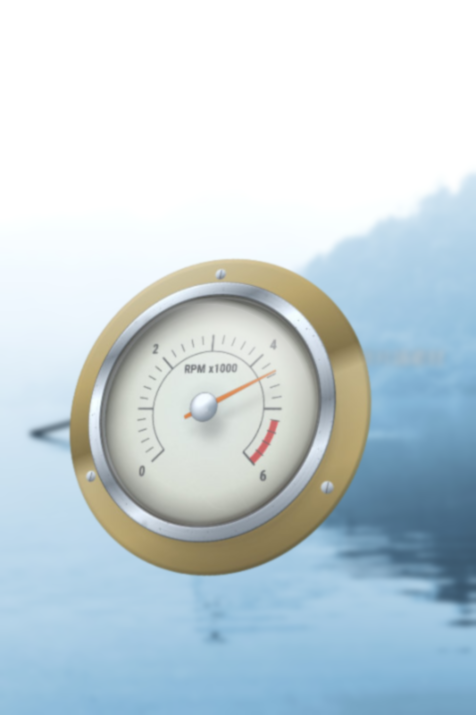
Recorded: 4400
